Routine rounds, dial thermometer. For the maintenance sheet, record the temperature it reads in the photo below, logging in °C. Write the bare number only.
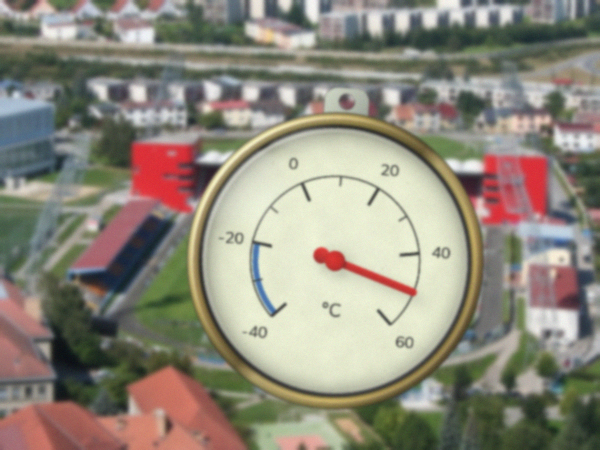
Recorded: 50
